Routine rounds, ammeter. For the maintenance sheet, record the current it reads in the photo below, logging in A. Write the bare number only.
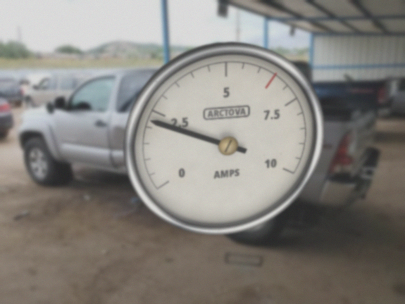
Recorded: 2.25
